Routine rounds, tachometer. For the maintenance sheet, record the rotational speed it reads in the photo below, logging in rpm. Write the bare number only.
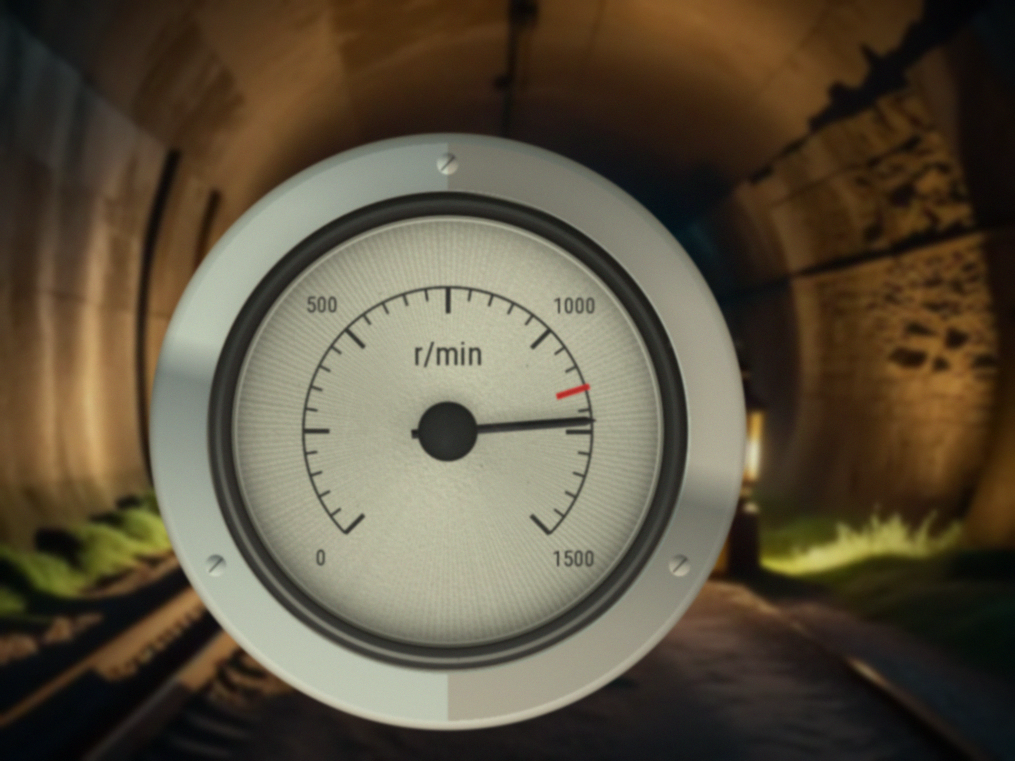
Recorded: 1225
